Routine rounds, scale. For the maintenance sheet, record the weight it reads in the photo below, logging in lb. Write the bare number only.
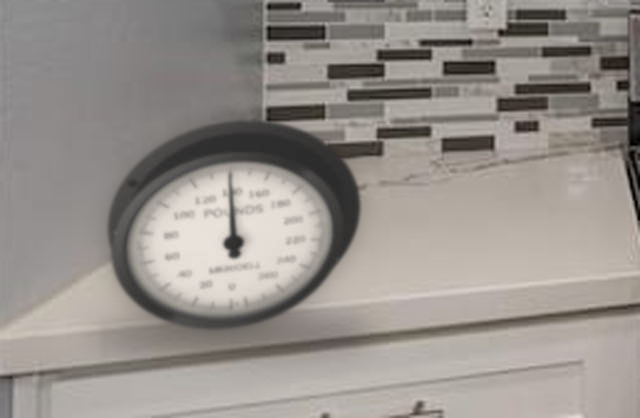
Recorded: 140
